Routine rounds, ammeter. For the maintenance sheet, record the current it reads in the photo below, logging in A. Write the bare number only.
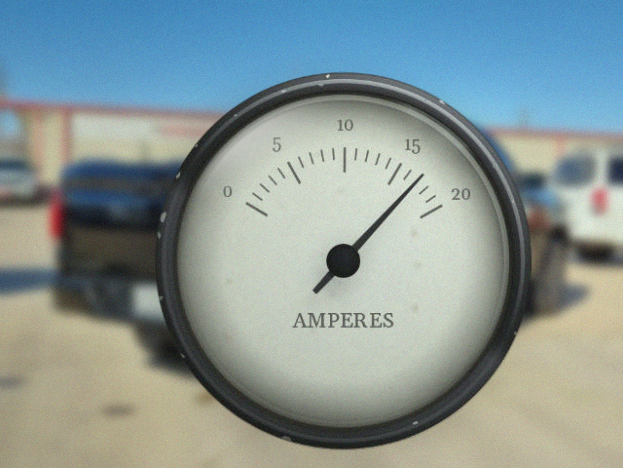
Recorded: 17
